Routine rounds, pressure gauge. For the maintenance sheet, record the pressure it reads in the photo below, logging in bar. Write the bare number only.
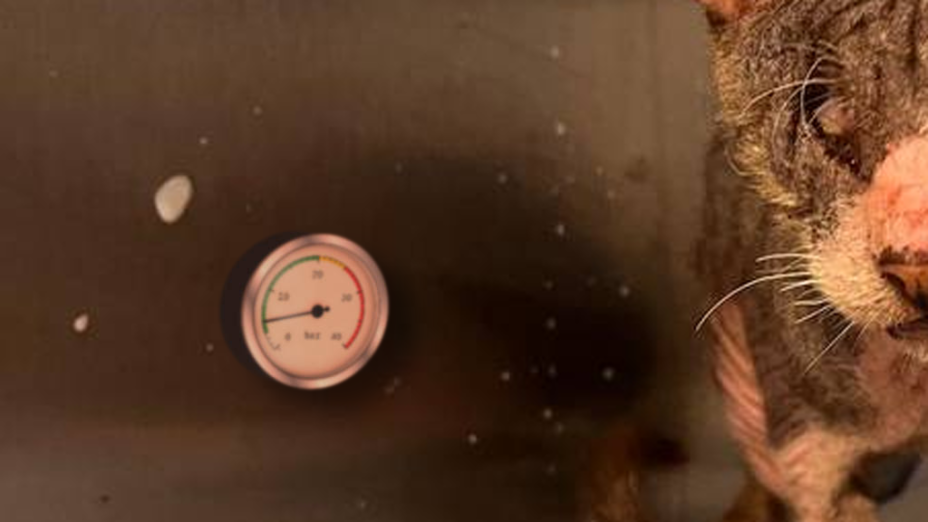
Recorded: 5
